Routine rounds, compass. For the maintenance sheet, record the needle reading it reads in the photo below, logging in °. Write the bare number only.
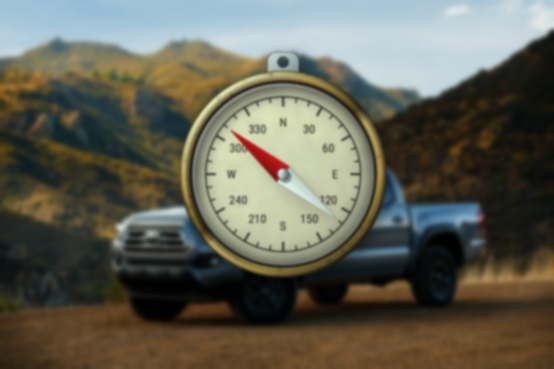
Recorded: 310
